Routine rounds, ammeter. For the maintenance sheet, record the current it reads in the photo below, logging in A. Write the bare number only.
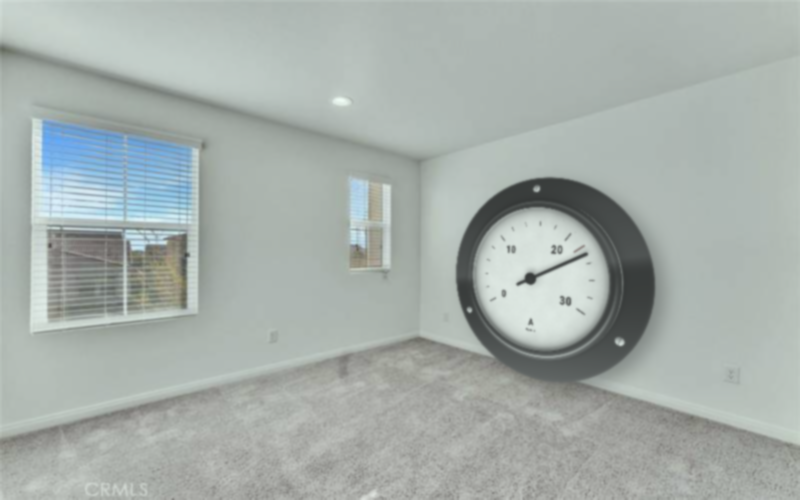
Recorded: 23
